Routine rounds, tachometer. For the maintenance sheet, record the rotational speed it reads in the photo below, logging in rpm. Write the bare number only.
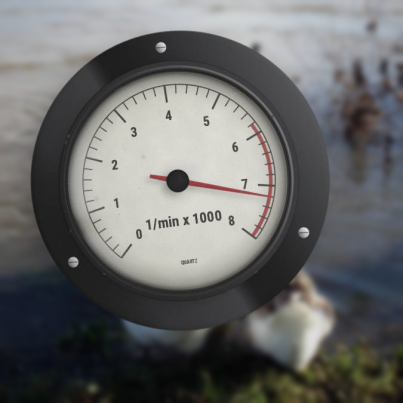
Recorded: 7200
